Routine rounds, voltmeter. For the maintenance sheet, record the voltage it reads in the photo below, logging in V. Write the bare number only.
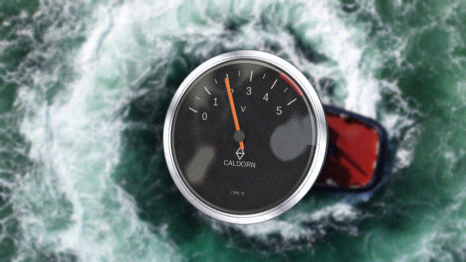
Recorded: 2
